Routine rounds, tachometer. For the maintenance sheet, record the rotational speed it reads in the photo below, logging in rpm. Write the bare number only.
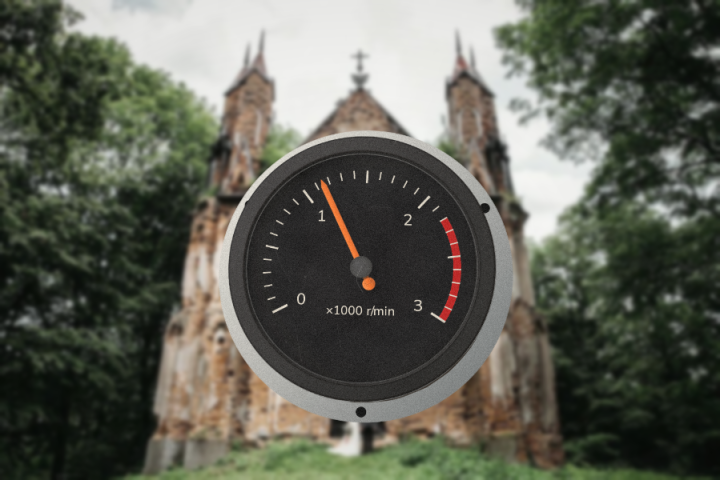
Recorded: 1150
